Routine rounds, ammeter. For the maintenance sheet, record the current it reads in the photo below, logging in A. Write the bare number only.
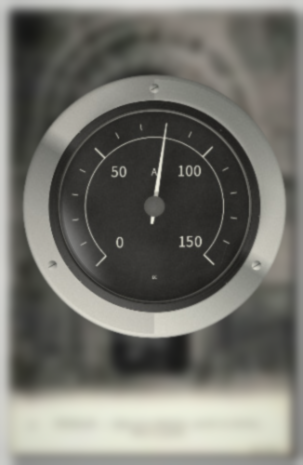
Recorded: 80
